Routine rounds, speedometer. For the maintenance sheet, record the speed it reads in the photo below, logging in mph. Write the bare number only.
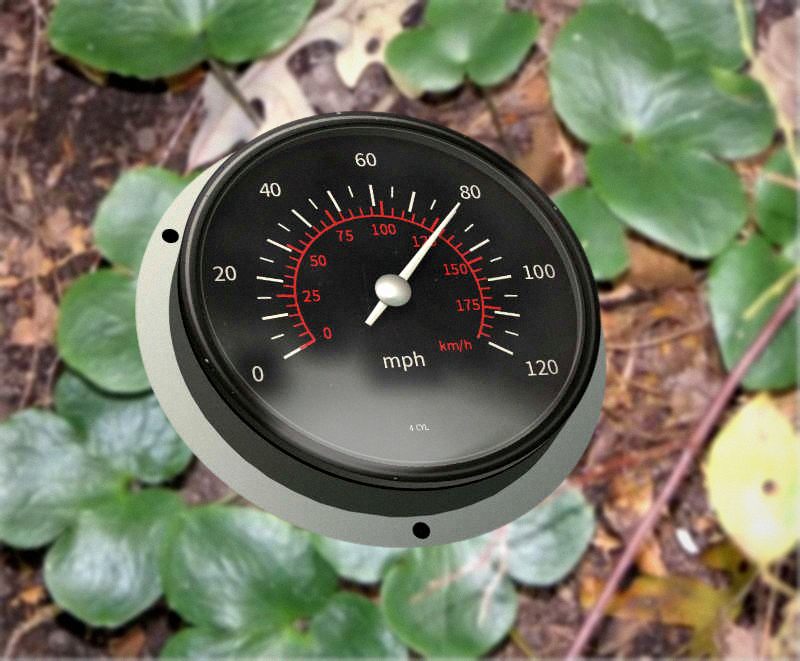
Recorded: 80
